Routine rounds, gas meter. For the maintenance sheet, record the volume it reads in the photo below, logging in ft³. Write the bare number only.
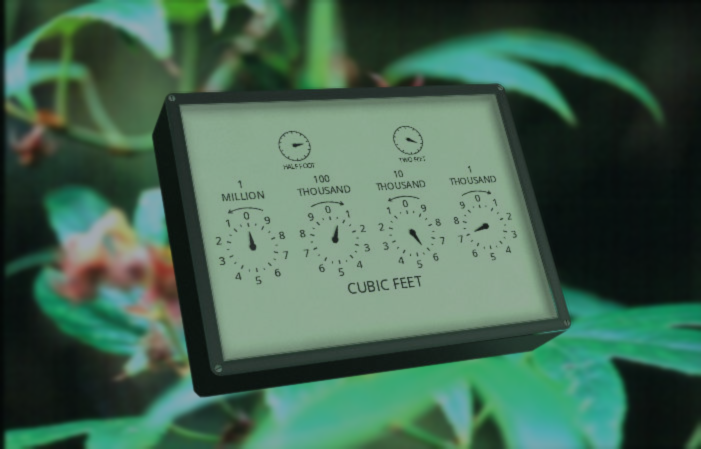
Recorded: 5700
